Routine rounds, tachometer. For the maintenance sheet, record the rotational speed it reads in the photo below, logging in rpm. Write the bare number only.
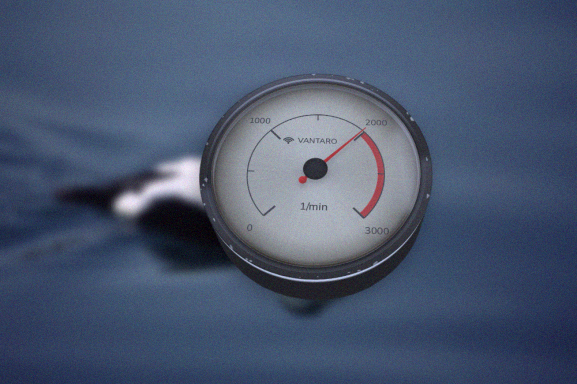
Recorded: 2000
